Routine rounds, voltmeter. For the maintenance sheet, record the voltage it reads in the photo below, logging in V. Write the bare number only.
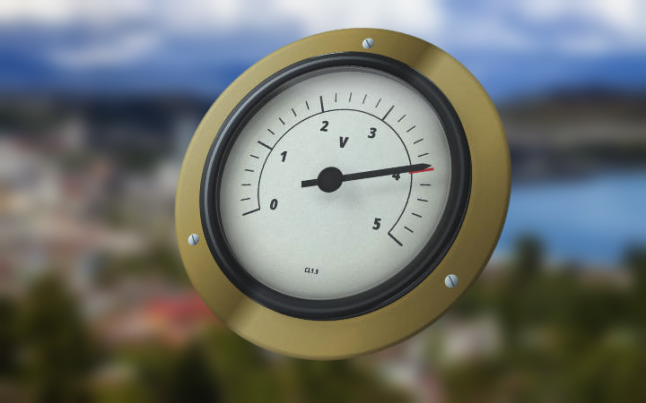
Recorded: 4
